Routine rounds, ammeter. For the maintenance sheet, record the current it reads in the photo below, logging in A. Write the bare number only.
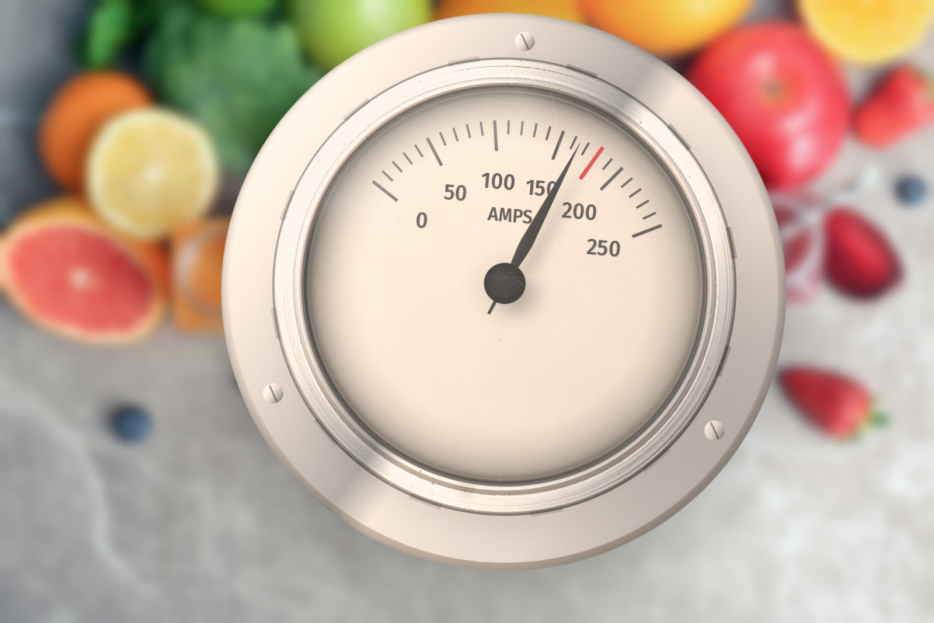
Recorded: 165
